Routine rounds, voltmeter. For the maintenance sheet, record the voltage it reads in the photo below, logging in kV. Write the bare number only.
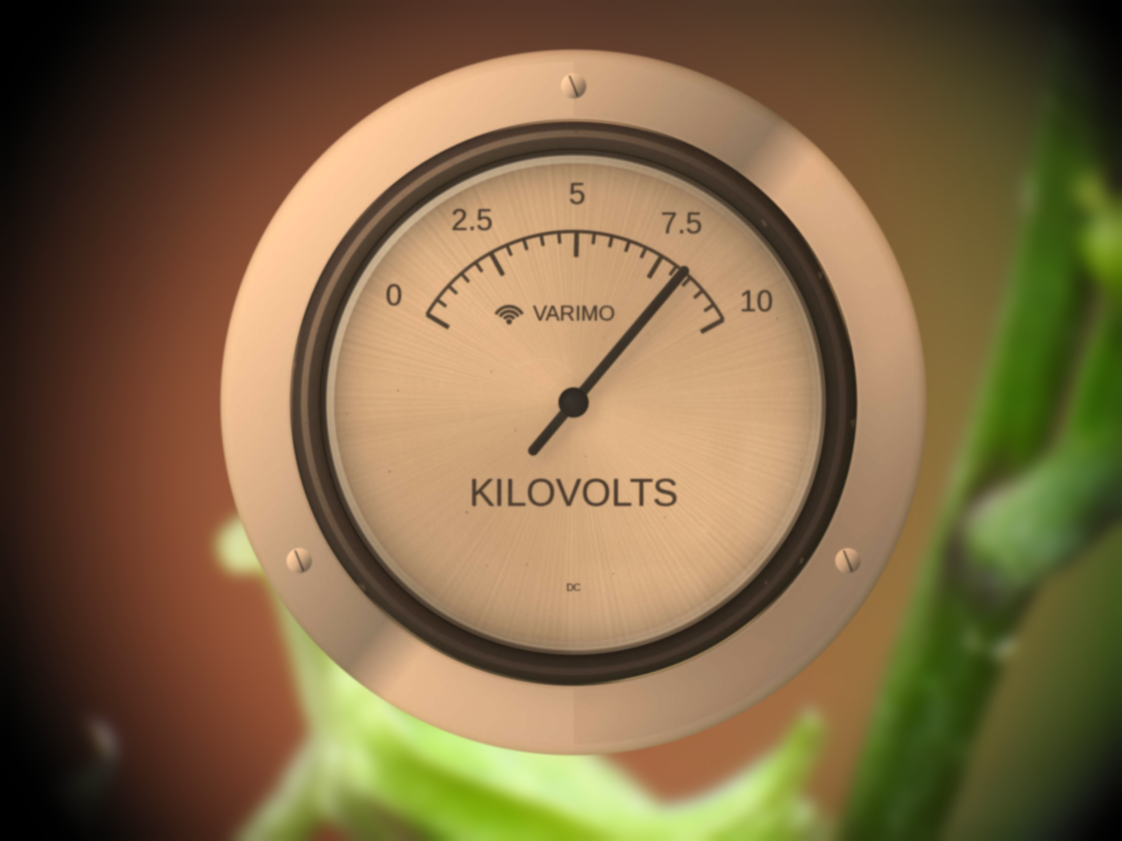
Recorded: 8.25
